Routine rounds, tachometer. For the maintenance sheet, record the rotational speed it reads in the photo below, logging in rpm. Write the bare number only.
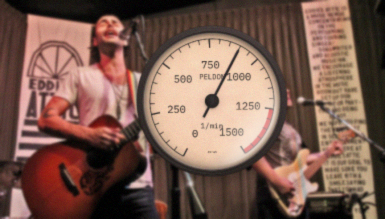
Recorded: 900
